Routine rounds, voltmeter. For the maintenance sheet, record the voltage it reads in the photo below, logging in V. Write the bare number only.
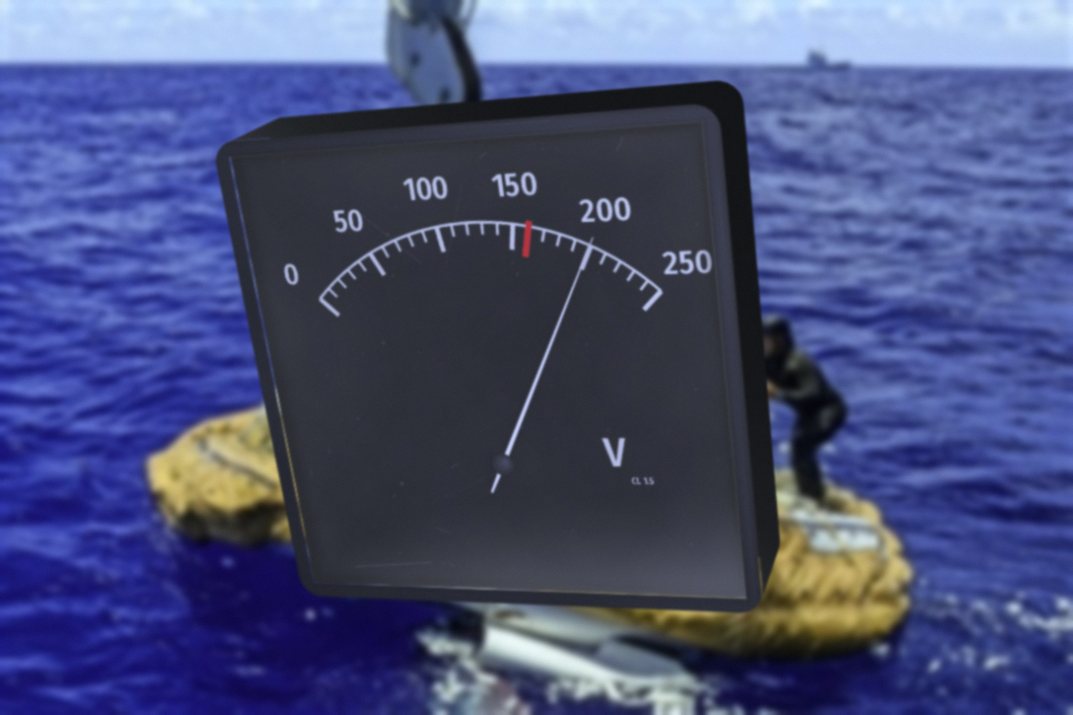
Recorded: 200
